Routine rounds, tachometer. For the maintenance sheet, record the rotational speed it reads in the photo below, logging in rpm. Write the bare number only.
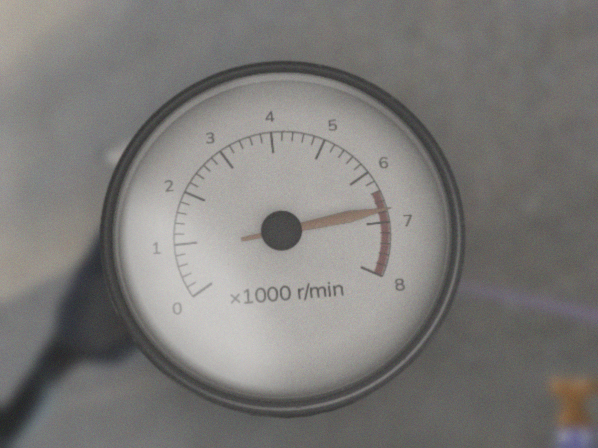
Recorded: 6800
